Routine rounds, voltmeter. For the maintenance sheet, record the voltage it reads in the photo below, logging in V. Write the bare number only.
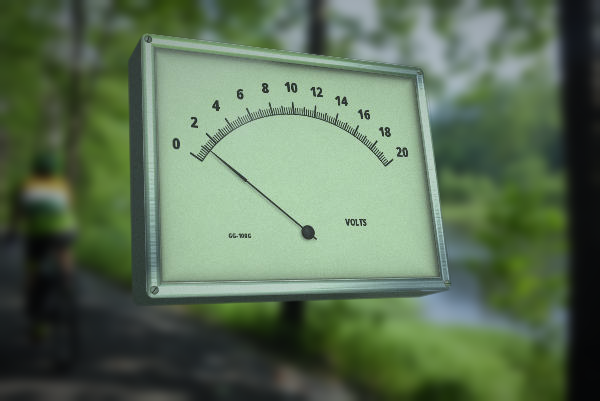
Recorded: 1
